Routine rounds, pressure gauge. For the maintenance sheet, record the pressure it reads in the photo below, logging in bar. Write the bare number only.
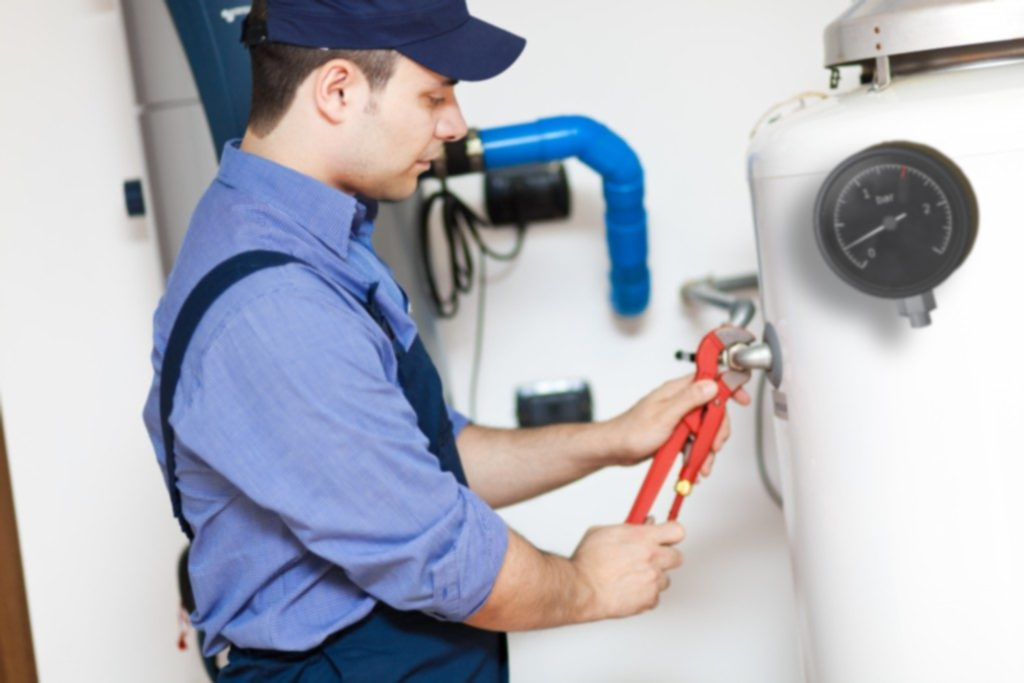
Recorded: 0.25
